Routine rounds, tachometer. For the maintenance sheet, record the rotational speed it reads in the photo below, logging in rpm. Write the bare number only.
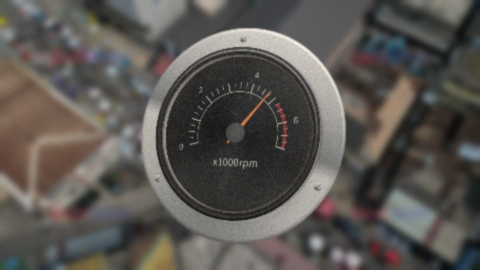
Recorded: 4750
